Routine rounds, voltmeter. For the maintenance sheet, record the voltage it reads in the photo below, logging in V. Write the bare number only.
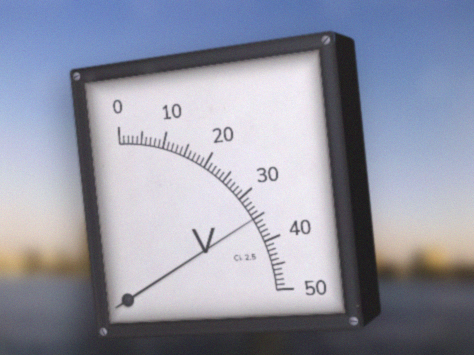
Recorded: 35
